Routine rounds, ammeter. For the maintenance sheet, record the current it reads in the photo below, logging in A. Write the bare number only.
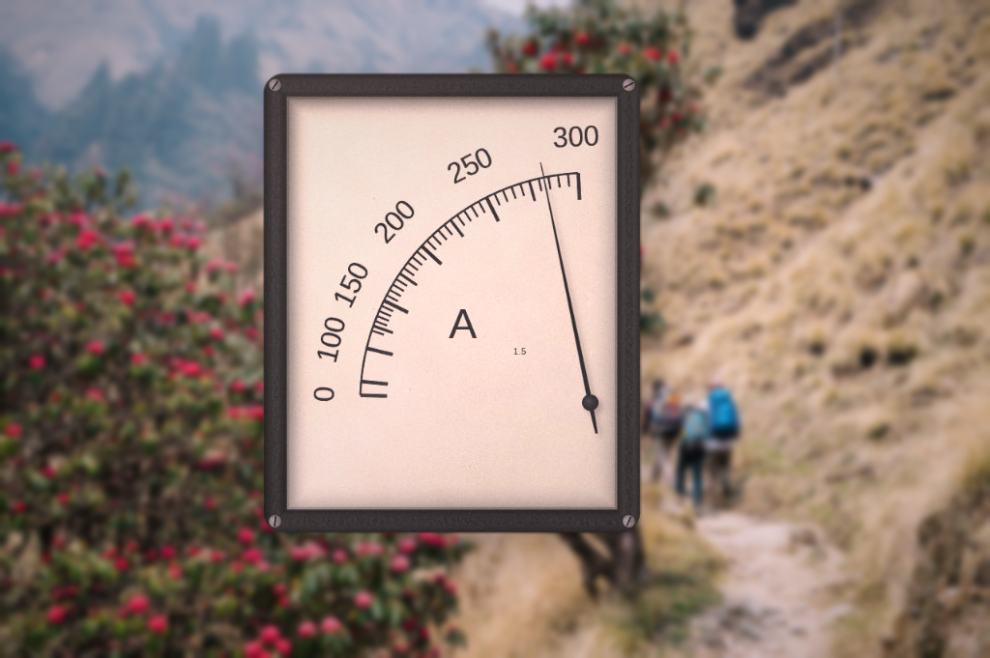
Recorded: 282.5
